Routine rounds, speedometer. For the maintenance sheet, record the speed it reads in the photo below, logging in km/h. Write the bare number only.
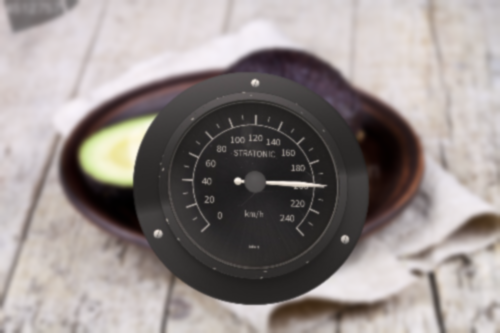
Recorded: 200
